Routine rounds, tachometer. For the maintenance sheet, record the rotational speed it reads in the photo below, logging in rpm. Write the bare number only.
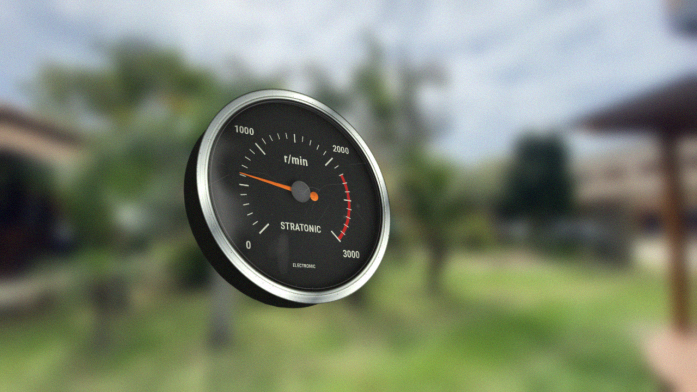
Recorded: 600
